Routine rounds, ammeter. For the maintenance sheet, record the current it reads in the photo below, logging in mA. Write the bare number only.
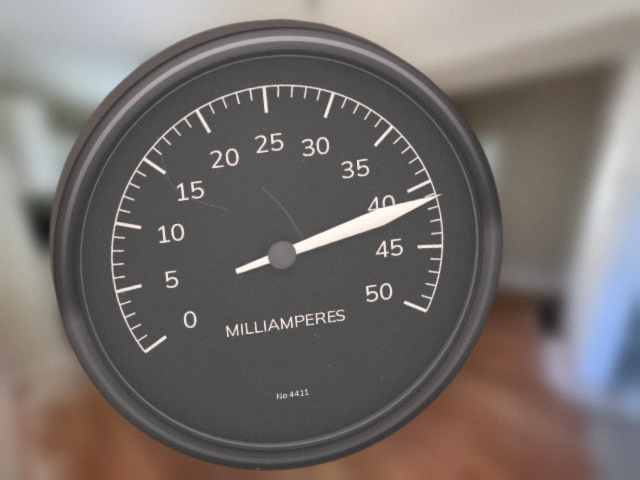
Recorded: 41
